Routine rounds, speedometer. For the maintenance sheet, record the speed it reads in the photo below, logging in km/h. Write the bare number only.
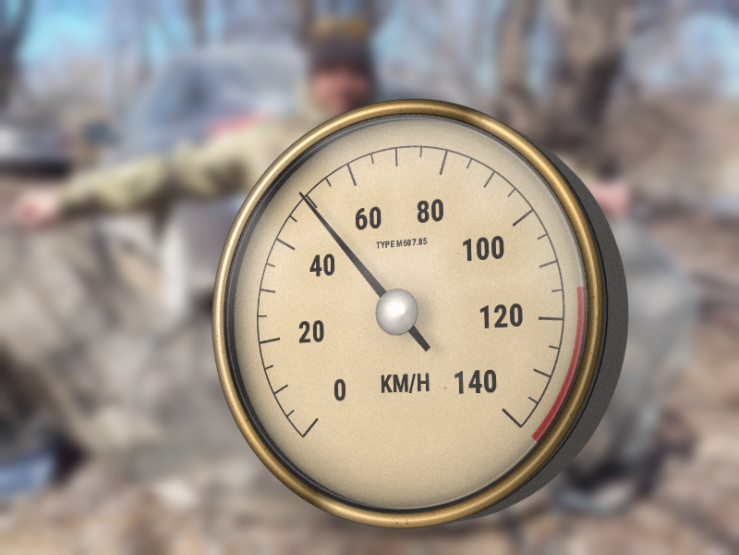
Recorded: 50
